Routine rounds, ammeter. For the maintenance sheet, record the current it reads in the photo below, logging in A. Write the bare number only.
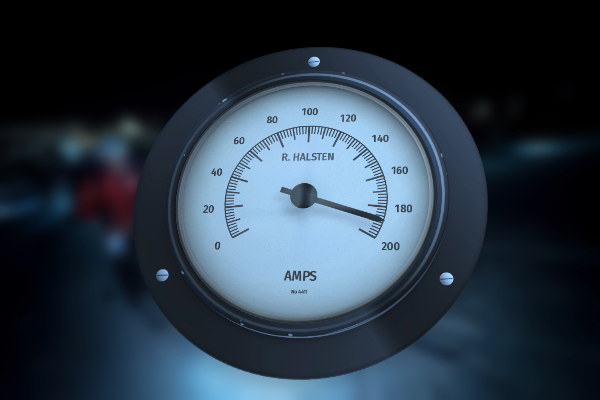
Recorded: 190
